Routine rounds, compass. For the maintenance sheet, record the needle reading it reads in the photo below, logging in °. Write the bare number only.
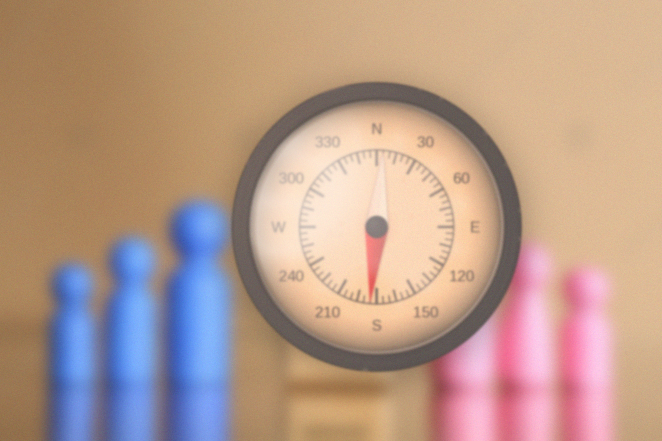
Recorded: 185
